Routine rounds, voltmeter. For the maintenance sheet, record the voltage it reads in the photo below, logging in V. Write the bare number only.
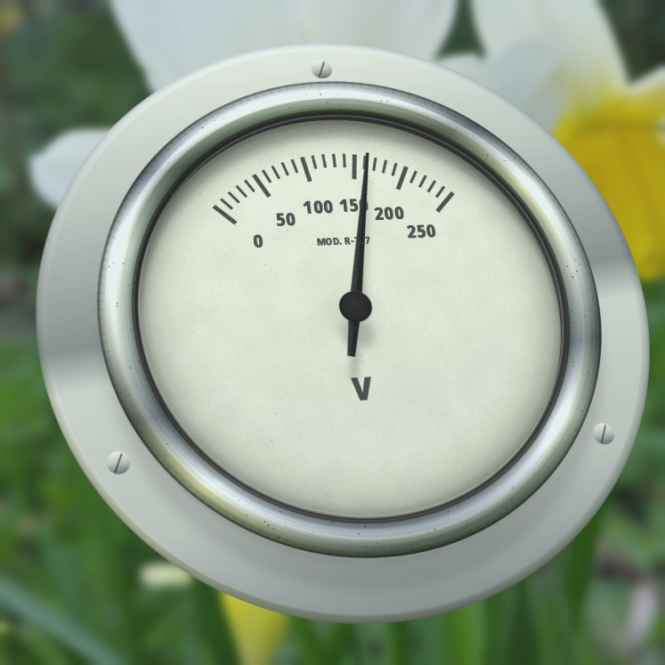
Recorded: 160
